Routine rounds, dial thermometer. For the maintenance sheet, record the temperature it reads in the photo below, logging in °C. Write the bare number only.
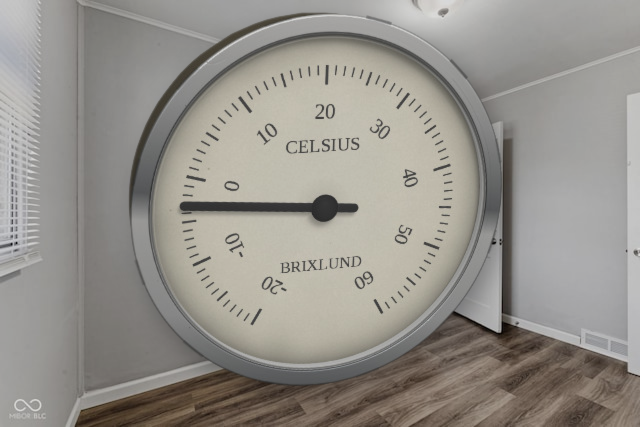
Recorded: -3
